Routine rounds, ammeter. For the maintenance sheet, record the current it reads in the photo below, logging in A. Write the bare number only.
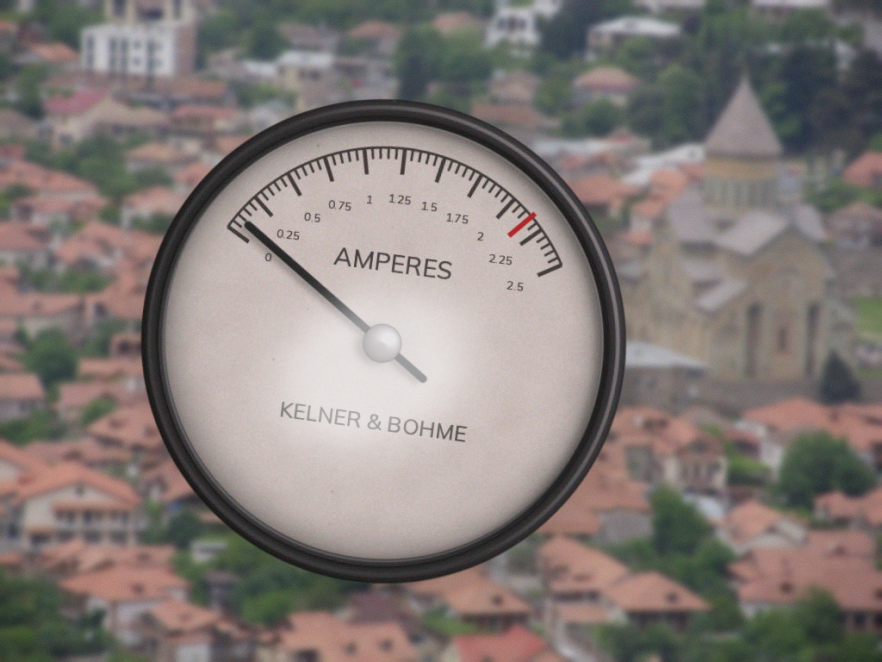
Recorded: 0.1
